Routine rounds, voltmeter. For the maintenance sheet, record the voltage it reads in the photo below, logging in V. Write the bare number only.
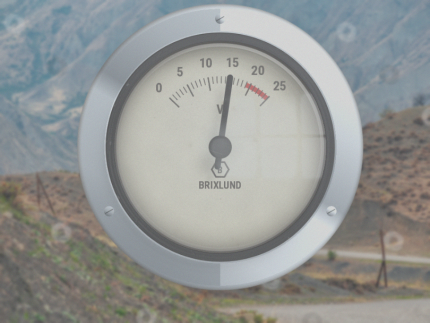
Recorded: 15
